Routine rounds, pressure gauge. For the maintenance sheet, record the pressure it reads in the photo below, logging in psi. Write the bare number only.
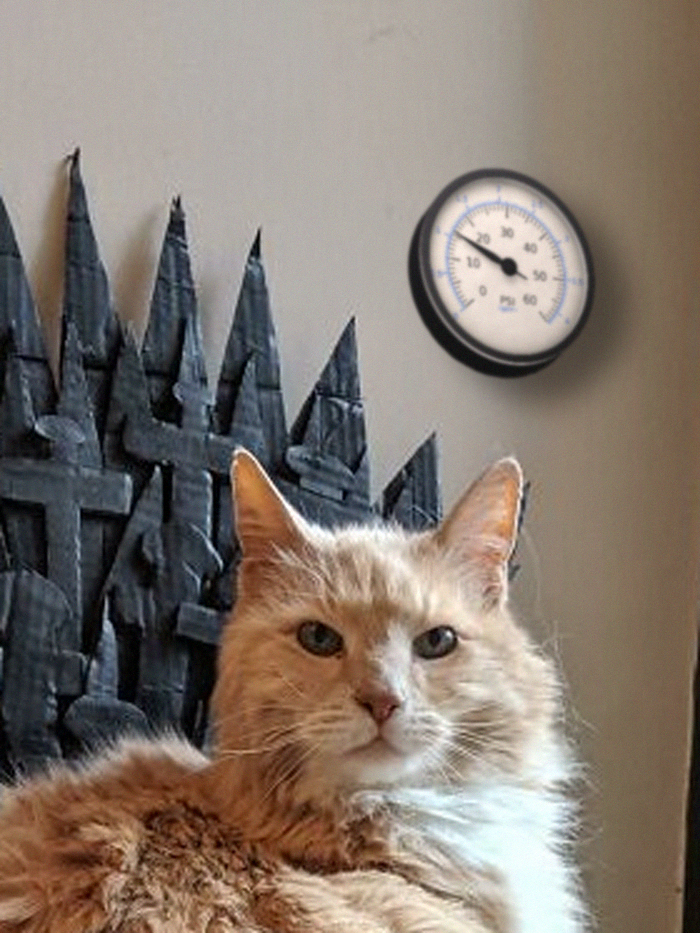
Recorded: 15
